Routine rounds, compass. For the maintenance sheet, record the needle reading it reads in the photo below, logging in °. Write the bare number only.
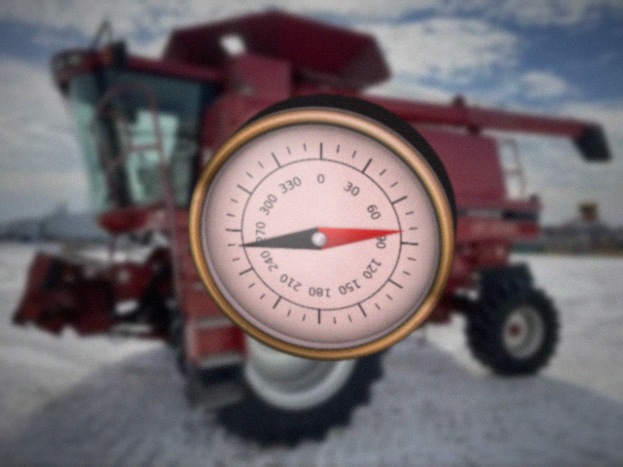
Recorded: 80
